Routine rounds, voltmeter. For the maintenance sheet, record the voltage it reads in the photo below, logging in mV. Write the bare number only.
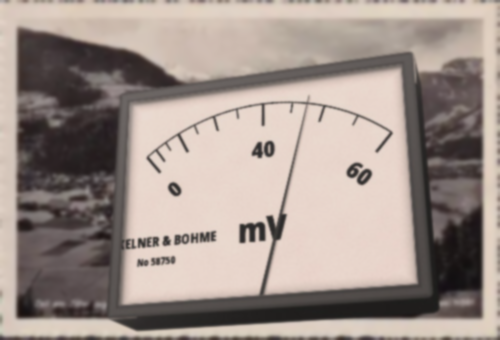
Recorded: 47.5
